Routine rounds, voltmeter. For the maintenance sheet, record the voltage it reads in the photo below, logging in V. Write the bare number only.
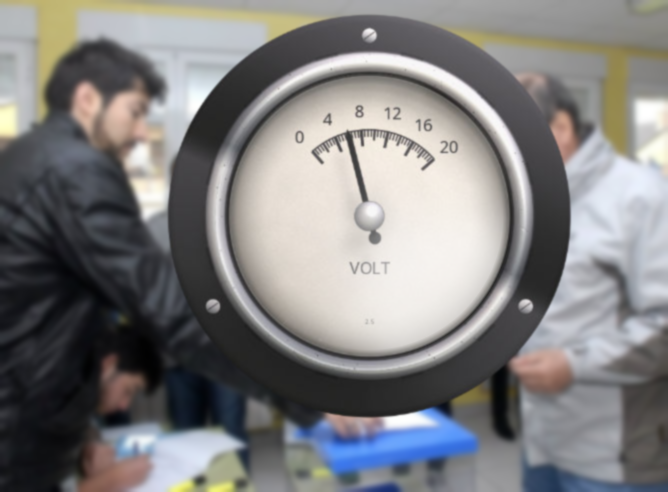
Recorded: 6
